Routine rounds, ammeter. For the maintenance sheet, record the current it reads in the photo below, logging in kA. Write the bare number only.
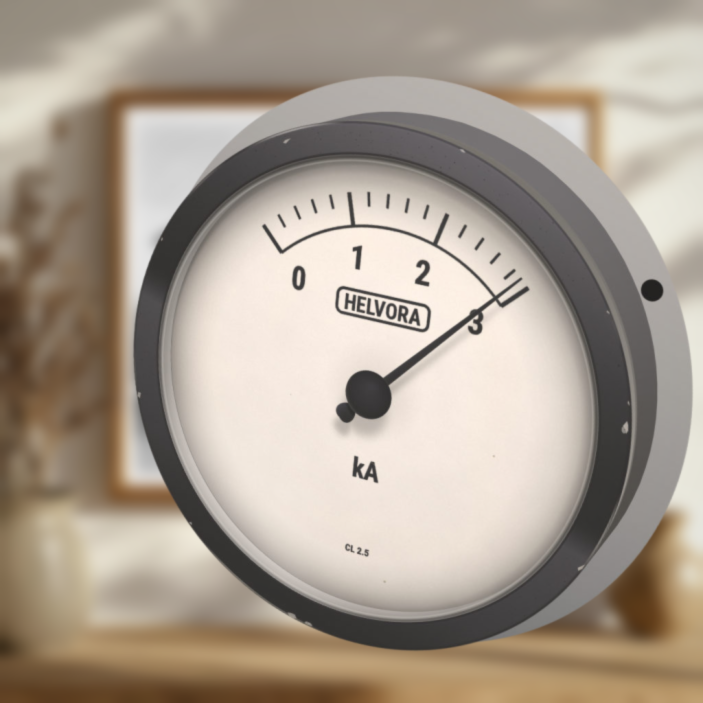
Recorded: 2.9
